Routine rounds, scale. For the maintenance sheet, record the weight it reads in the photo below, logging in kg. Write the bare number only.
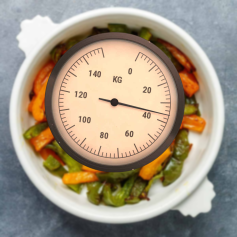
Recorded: 36
